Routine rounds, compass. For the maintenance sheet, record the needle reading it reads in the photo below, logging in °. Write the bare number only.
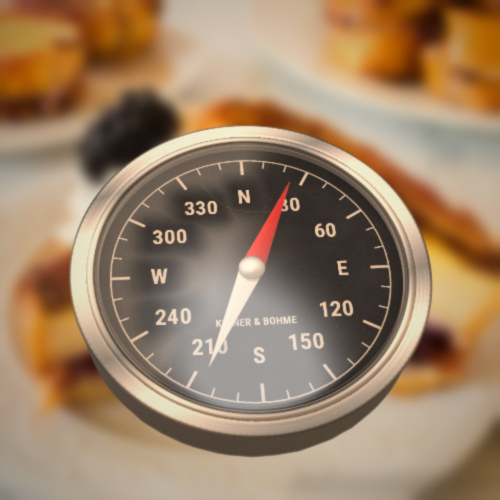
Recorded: 25
